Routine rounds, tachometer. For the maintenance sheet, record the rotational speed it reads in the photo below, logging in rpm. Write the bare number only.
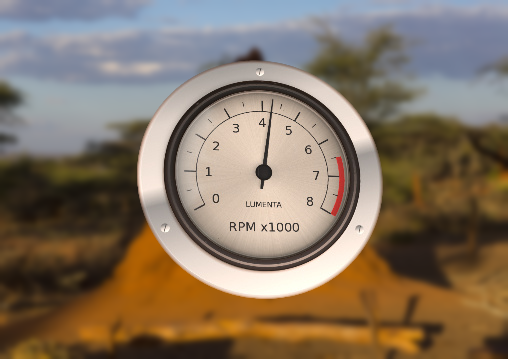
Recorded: 4250
